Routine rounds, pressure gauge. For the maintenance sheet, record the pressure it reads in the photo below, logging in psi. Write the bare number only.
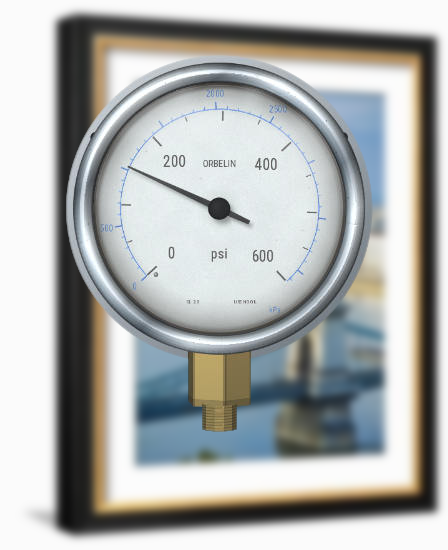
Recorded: 150
